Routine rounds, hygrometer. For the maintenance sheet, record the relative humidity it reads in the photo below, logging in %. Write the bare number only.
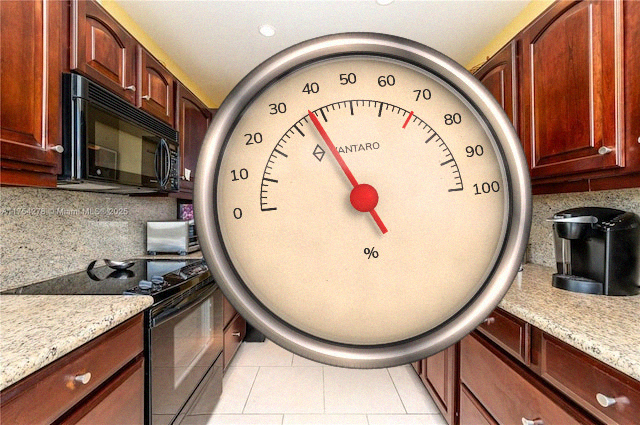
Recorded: 36
